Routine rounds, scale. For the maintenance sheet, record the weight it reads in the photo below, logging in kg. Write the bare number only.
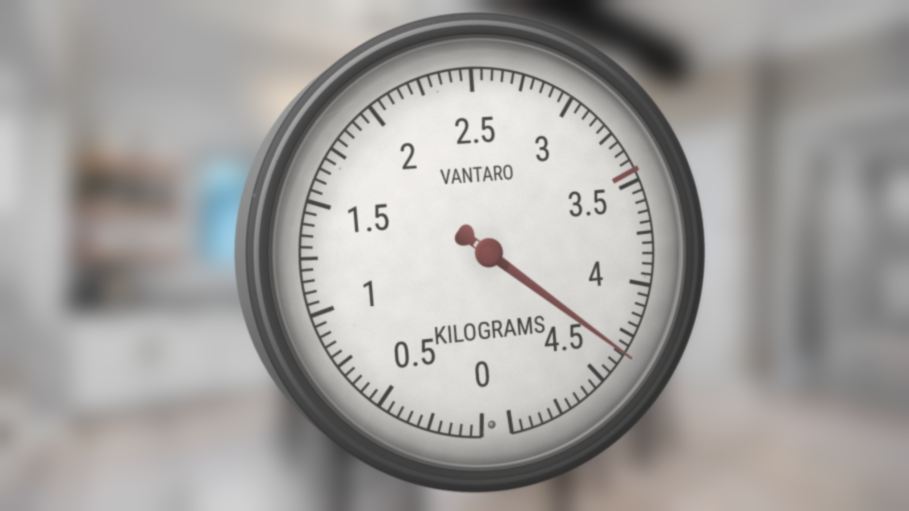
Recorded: 4.35
